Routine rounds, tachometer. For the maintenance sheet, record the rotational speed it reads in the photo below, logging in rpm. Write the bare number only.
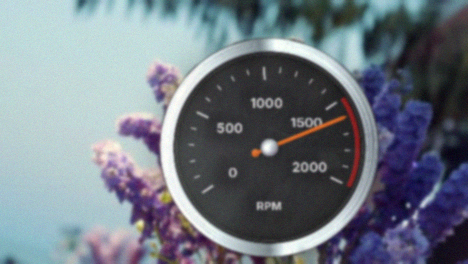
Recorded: 1600
